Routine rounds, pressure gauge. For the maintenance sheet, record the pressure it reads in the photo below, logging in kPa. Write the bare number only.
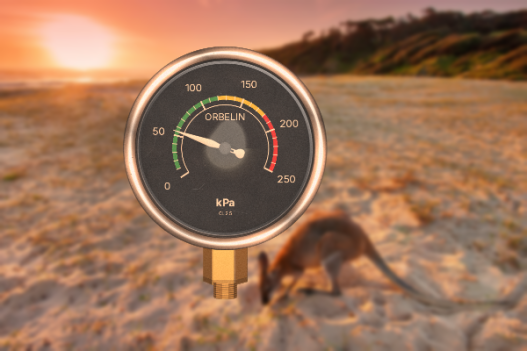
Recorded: 55
